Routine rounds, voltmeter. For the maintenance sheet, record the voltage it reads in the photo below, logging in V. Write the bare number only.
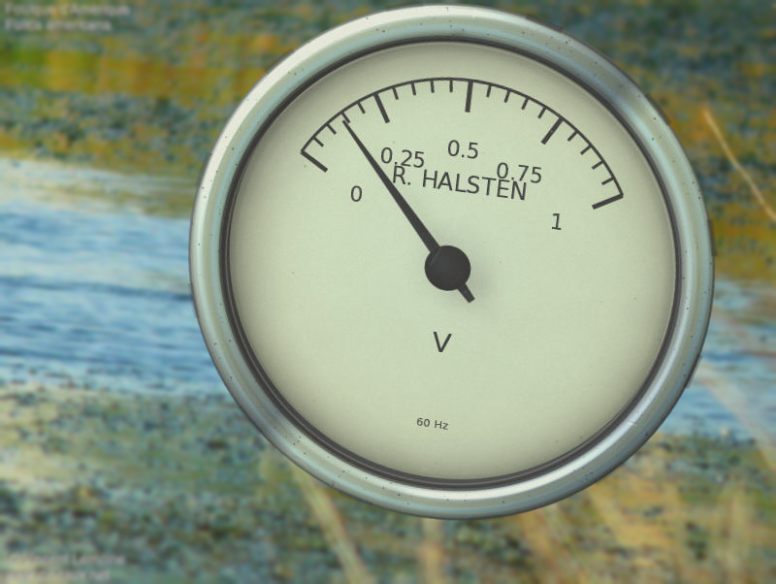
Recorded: 0.15
